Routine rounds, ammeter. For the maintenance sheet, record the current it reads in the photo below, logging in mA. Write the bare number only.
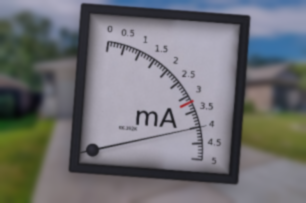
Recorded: 4
